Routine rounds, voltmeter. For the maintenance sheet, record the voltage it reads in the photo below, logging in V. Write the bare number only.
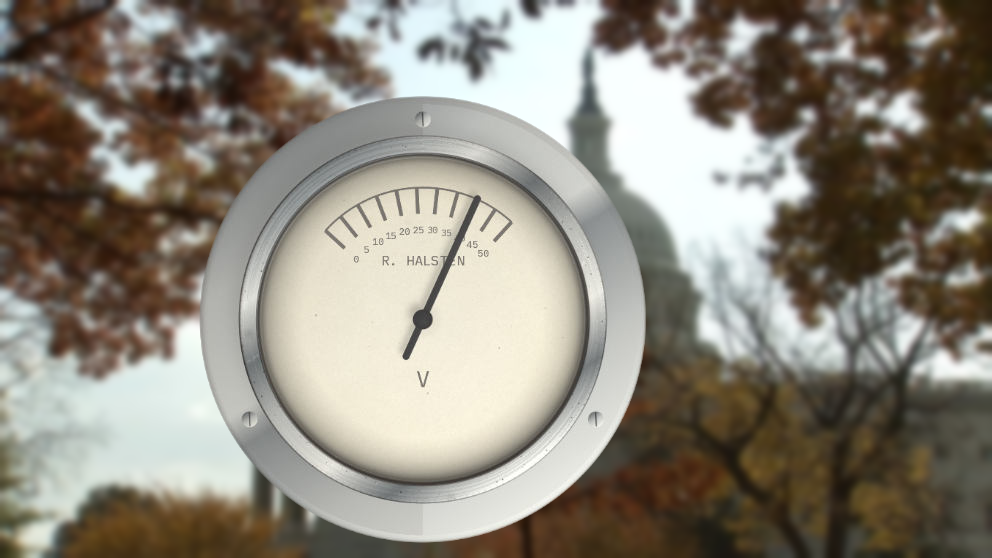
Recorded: 40
